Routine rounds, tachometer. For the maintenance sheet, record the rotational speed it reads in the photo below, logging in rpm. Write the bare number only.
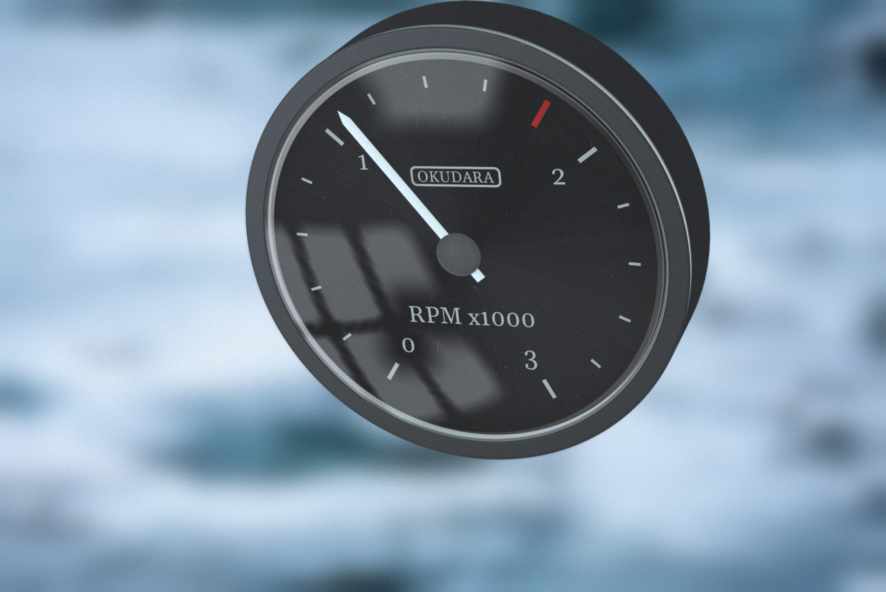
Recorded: 1100
